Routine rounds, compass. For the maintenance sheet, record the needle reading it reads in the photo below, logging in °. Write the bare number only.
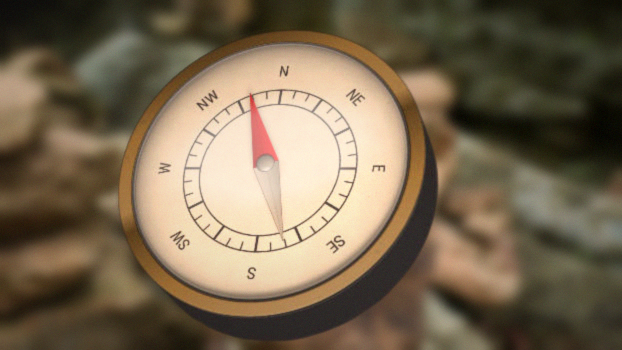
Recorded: 340
